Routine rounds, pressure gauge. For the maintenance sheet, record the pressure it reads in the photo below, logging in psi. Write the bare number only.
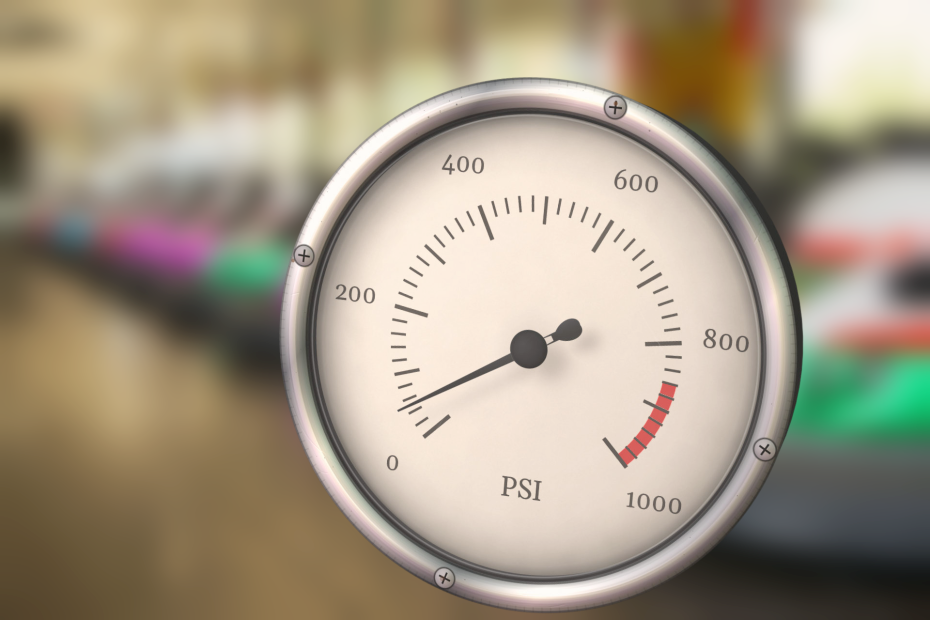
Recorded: 50
